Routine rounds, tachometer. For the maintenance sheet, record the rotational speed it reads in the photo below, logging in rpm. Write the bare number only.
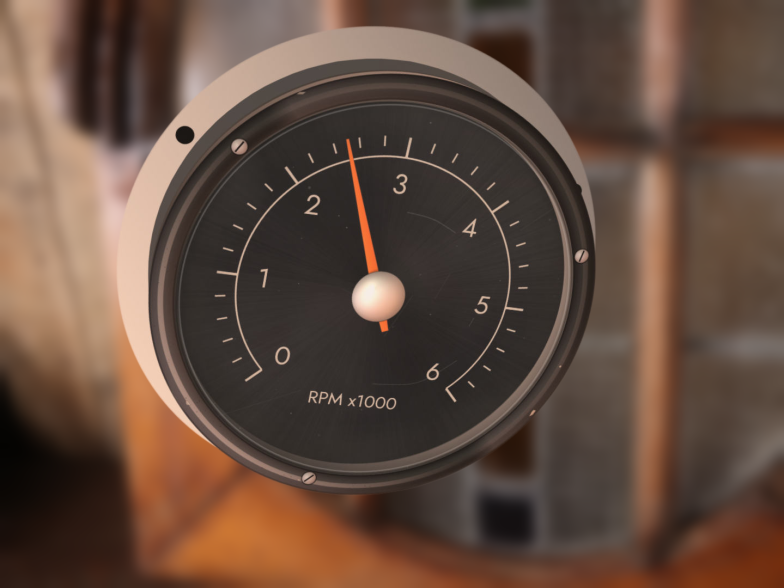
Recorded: 2500
